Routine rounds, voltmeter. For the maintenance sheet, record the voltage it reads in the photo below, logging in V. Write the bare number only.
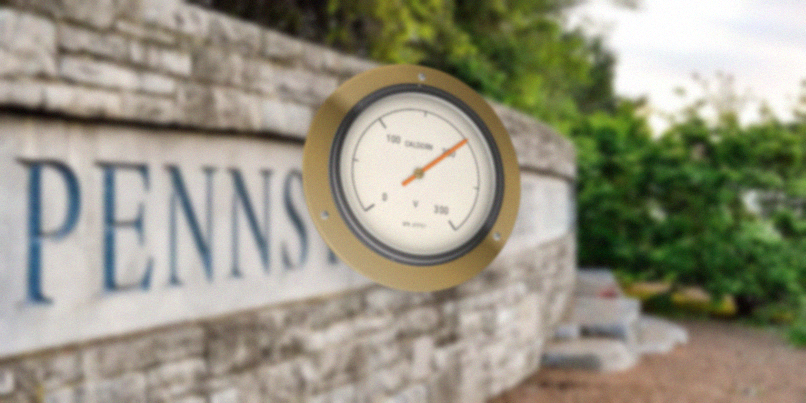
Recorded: 200
